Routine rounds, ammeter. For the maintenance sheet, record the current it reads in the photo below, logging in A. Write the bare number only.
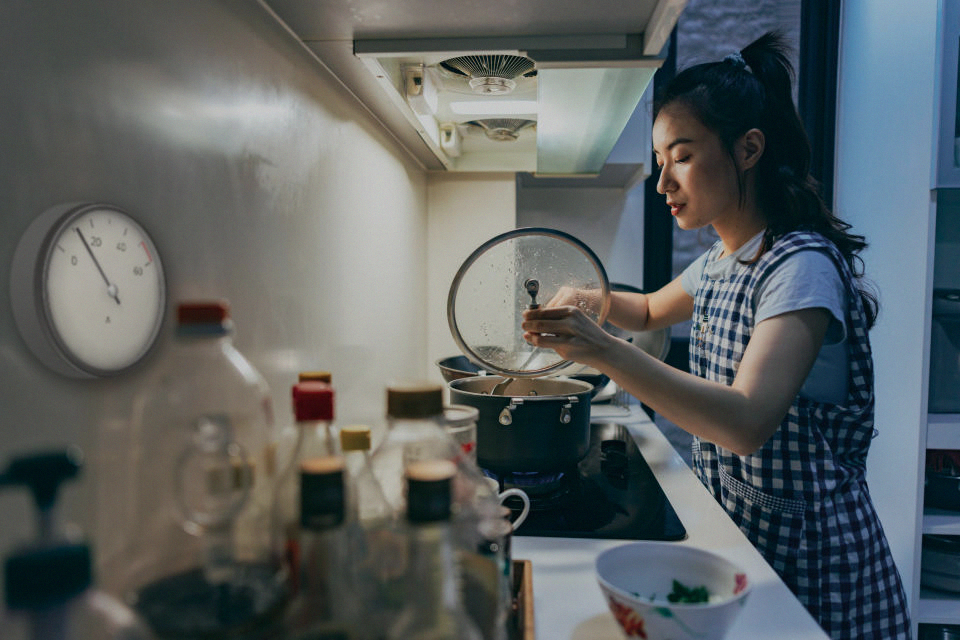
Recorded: 10
